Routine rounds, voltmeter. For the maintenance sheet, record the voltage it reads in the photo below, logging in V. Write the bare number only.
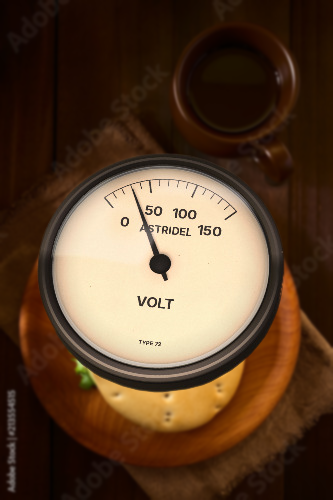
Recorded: 30
